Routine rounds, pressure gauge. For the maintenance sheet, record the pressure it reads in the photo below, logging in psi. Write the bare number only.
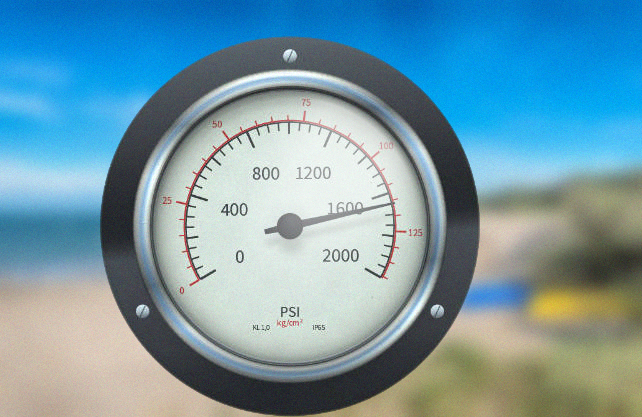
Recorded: 1650
